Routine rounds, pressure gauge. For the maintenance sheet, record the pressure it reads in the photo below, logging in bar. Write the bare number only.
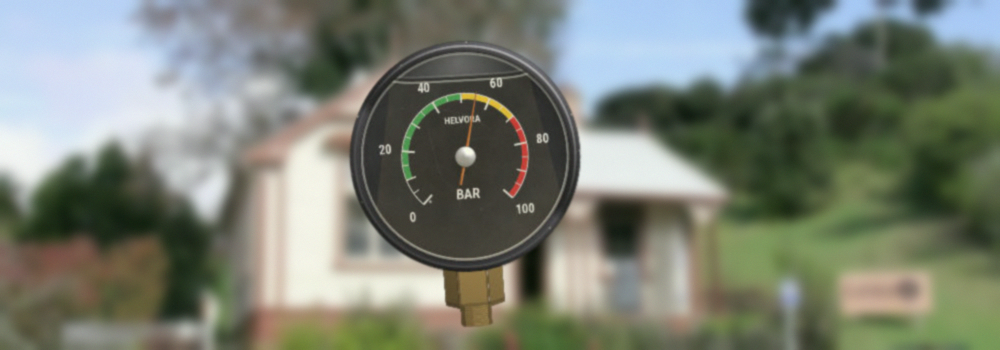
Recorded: 55
